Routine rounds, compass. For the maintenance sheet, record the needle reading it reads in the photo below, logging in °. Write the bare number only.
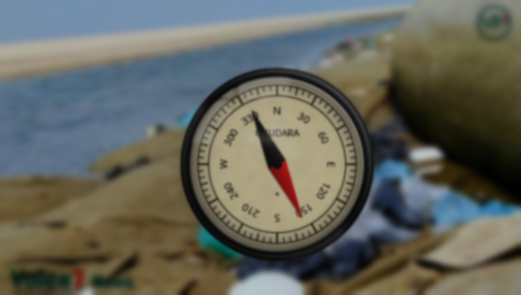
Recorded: 155
